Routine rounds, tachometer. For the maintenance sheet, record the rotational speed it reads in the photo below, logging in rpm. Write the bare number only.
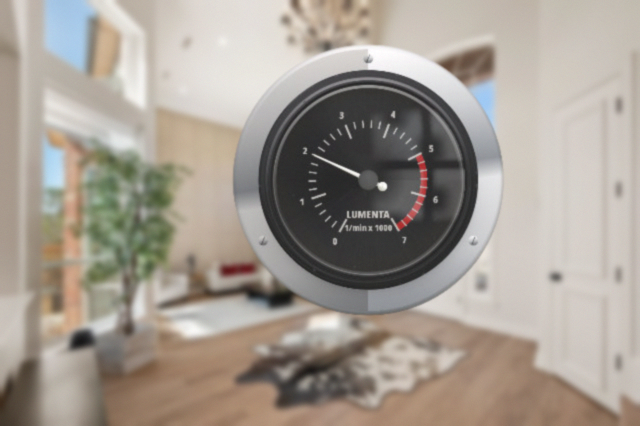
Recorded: 2000
